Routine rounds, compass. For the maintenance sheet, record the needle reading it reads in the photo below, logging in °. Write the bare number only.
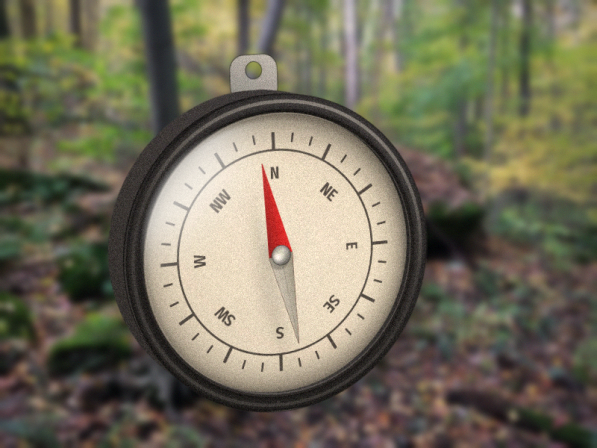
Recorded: 350
